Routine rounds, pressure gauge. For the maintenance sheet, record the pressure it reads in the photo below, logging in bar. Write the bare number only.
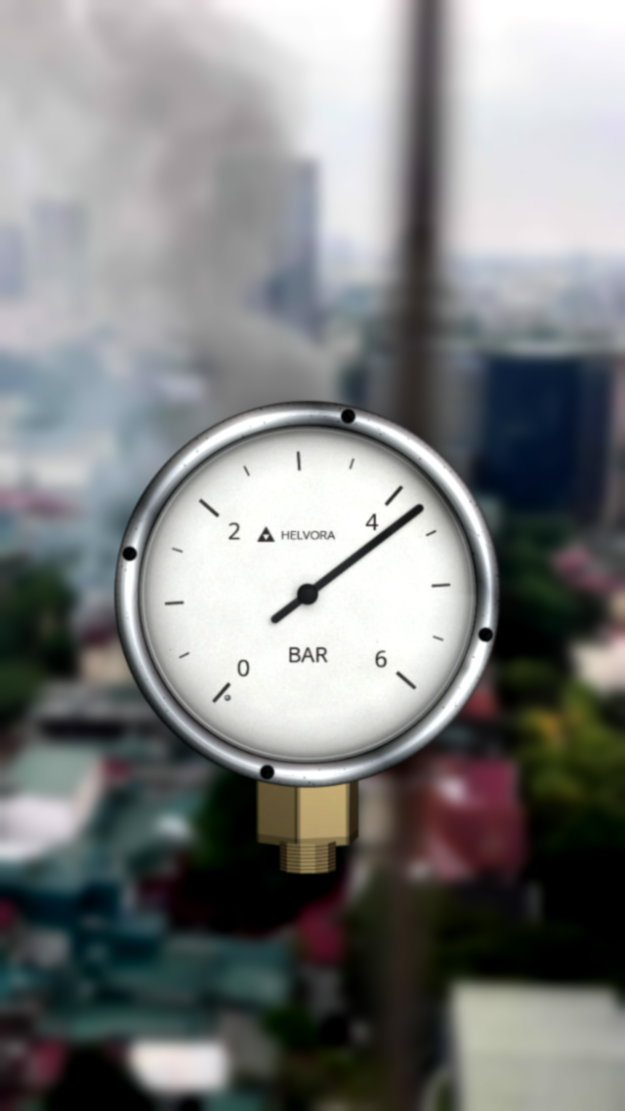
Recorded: 4.25
